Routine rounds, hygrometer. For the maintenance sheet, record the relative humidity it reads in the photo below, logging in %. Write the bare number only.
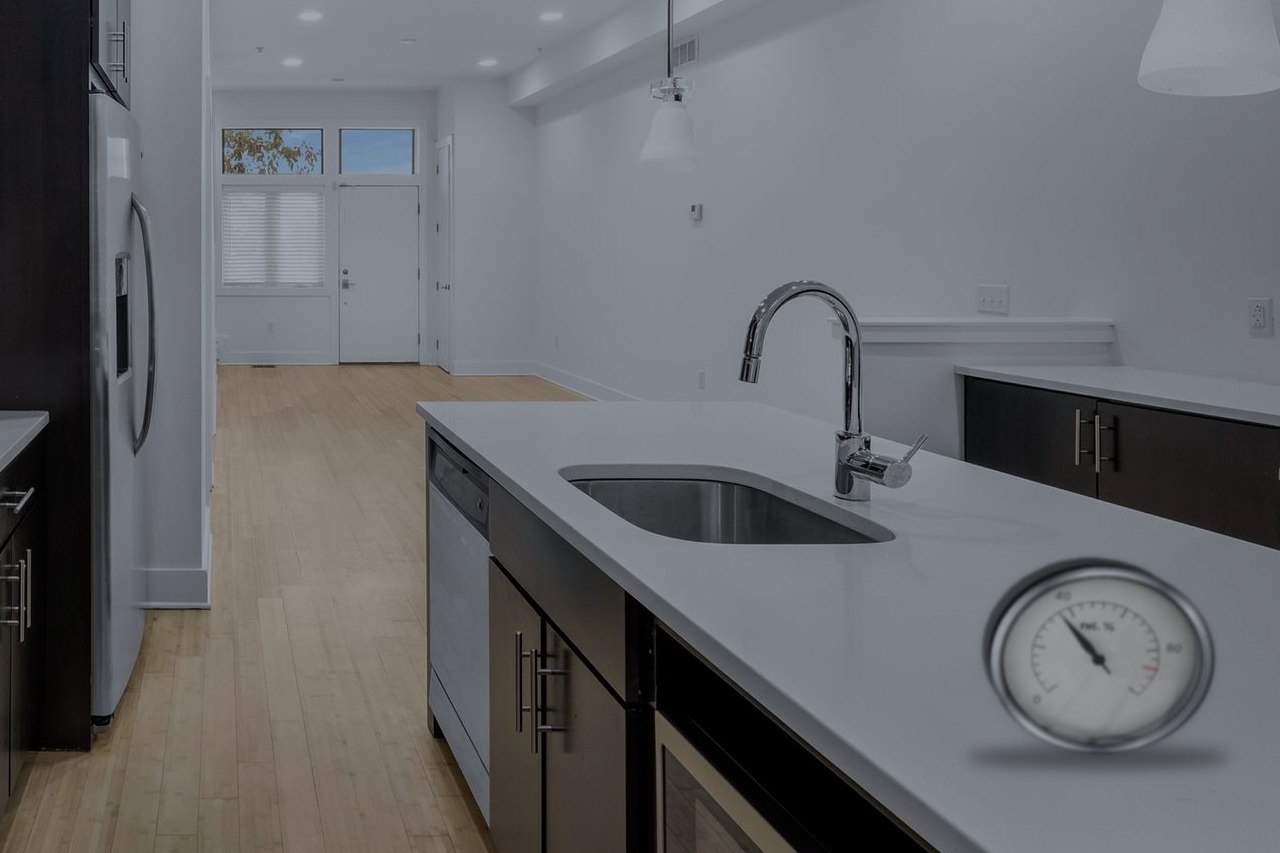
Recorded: 36
